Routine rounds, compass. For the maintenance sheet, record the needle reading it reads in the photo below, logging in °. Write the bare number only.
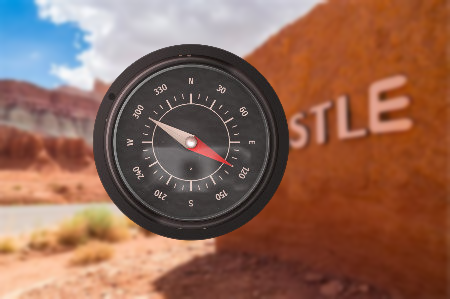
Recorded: 120
